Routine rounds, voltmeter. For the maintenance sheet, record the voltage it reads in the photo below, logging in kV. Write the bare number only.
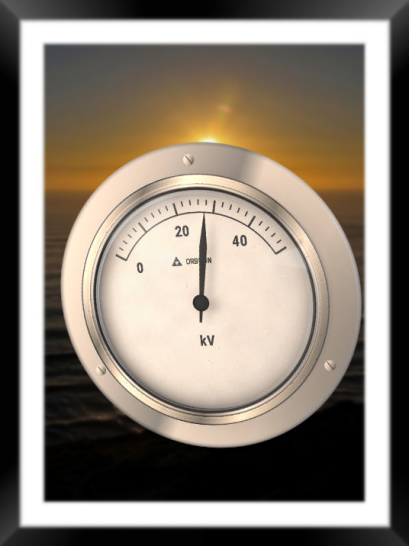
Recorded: 28
